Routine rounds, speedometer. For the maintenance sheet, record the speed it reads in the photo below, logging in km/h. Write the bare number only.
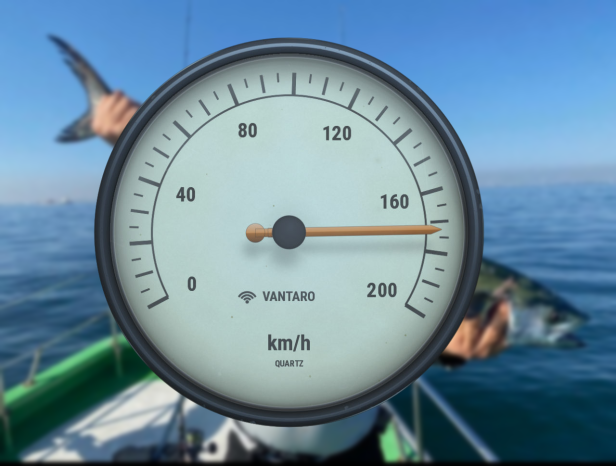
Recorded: 172.5
